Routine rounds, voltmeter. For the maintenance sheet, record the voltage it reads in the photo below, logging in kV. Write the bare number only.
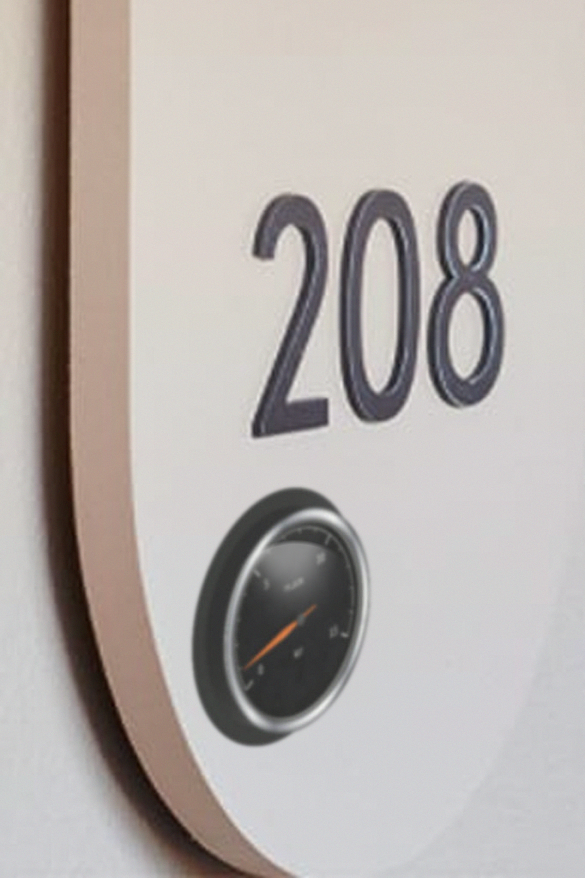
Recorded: 1
